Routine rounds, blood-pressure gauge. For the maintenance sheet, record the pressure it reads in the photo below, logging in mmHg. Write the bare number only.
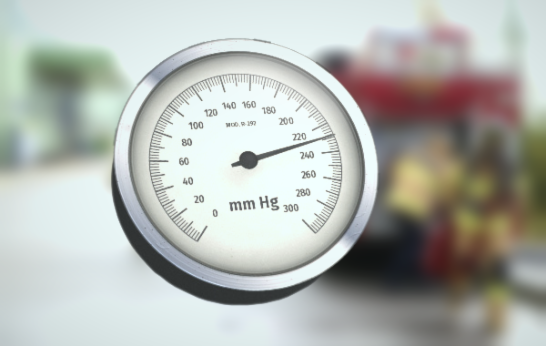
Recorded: 230
